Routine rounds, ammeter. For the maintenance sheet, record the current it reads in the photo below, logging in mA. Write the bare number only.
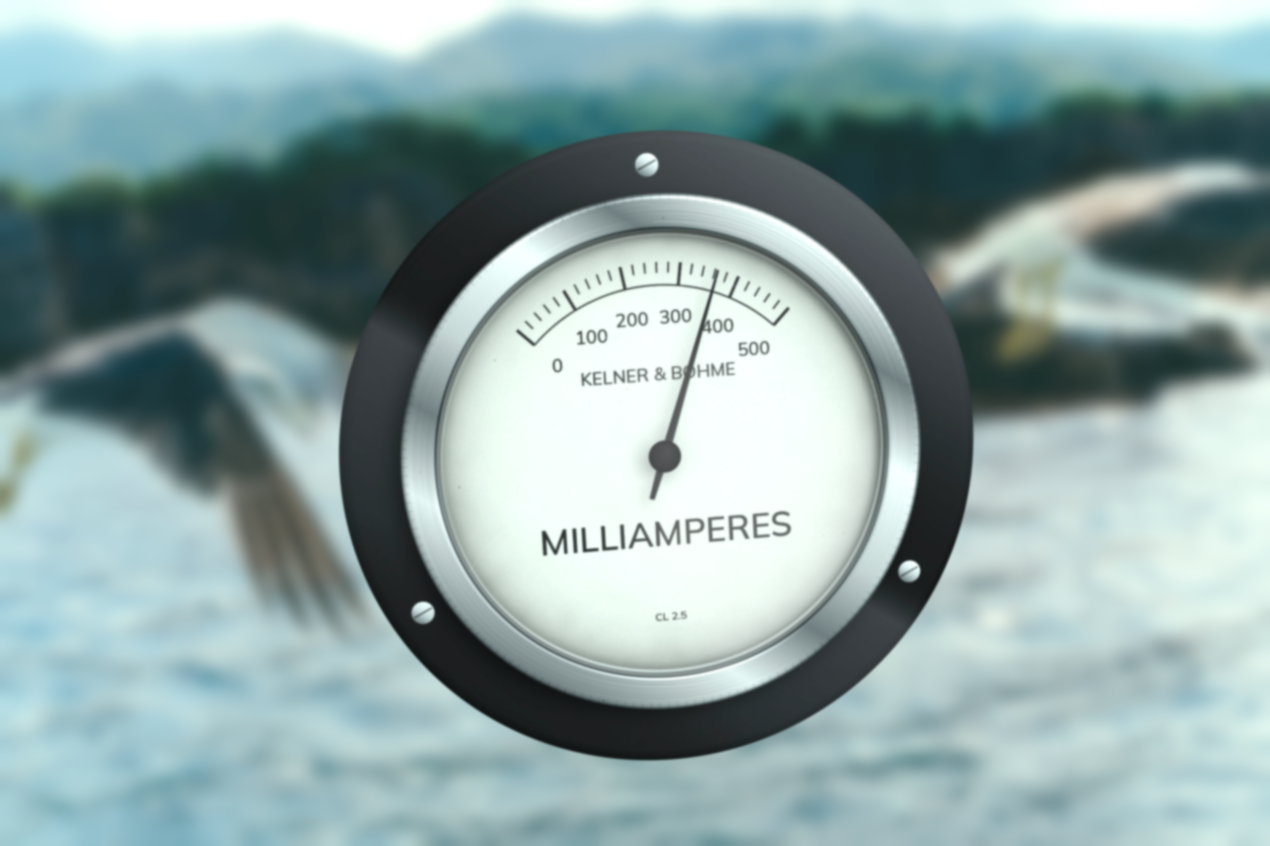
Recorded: 360
